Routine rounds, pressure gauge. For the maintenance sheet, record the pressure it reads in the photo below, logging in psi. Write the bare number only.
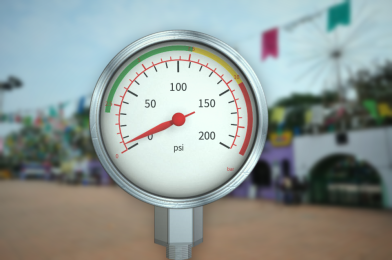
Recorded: 5
